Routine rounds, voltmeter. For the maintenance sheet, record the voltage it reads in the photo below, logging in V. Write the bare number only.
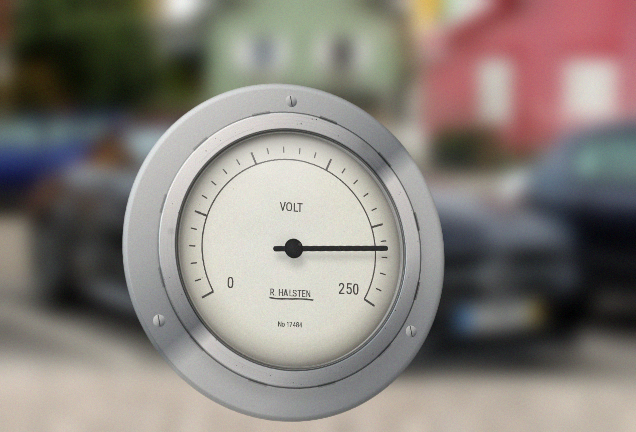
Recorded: 215
